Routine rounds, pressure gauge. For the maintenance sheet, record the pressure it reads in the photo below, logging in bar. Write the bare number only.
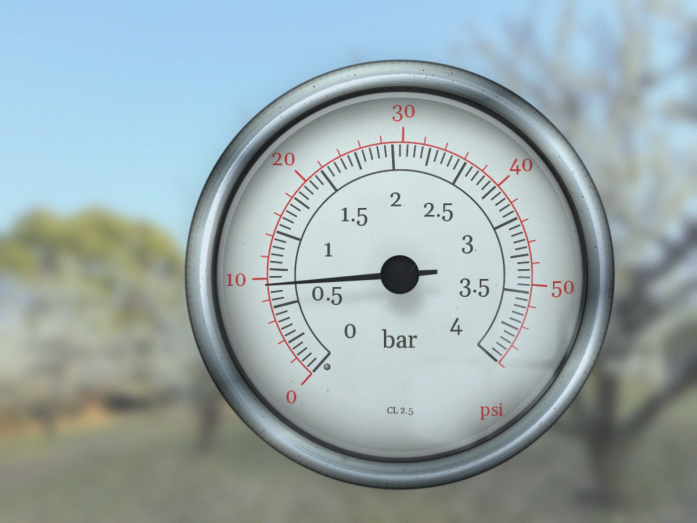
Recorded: 0.65
